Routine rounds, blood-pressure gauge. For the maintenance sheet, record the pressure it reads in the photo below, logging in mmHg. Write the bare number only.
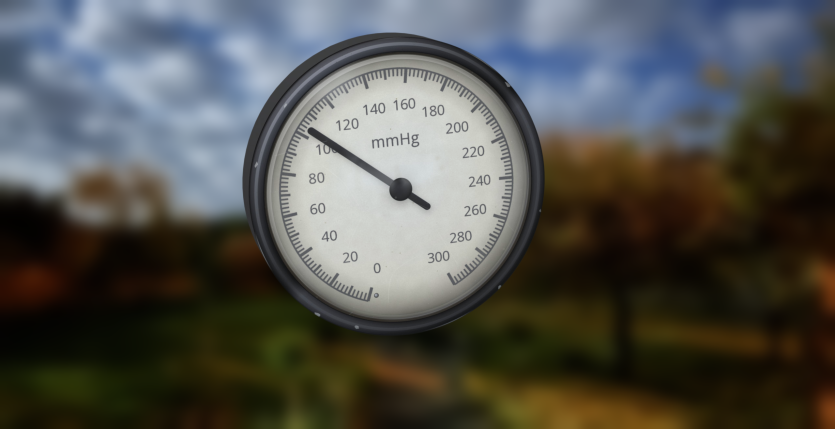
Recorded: 104
